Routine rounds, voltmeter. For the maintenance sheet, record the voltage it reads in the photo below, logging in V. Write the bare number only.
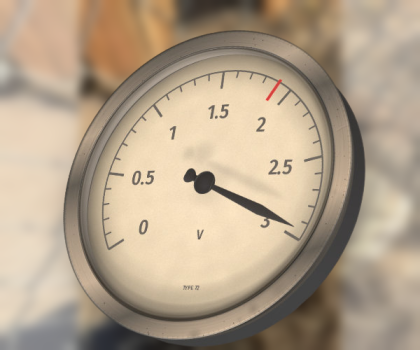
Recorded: 2.95
